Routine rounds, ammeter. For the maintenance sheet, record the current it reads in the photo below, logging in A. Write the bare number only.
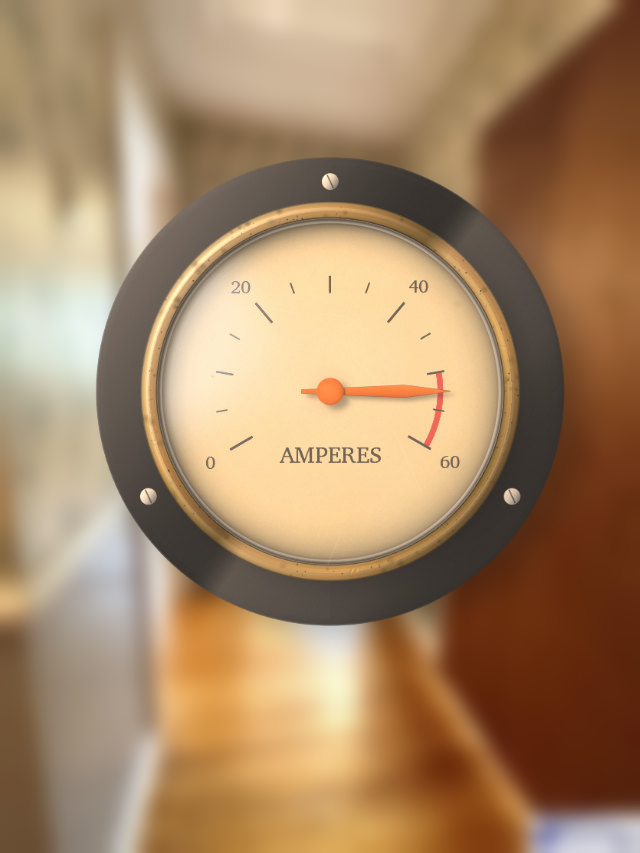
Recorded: 52.5
